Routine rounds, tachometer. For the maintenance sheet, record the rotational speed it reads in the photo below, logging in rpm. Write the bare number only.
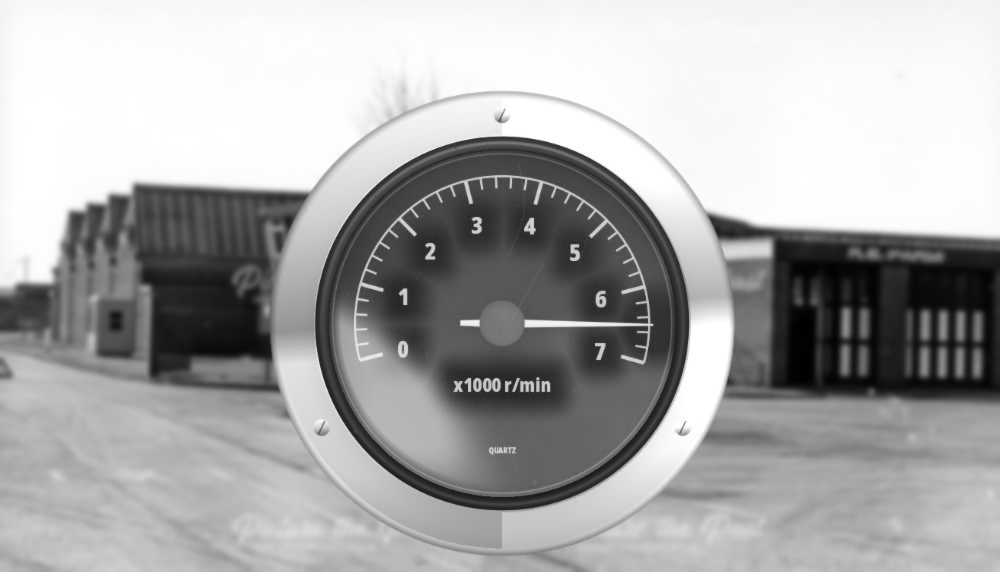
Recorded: 6500
